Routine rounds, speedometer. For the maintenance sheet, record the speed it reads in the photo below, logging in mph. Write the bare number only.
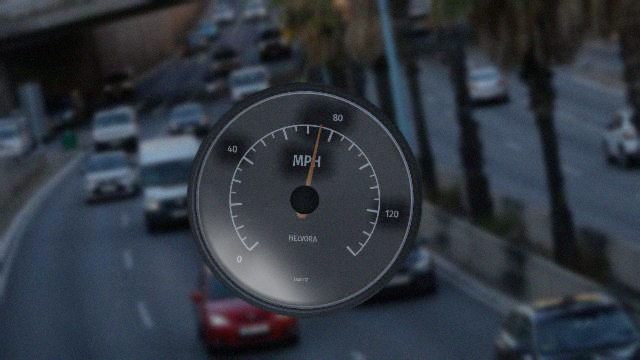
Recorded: 75
